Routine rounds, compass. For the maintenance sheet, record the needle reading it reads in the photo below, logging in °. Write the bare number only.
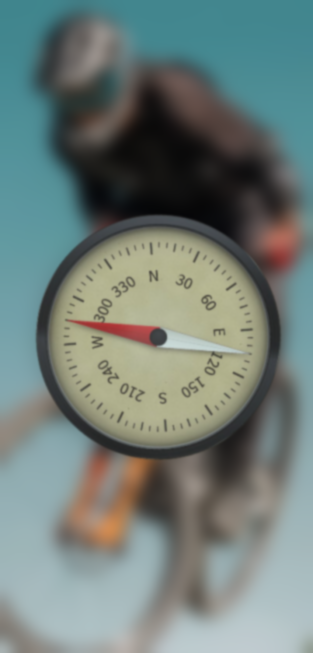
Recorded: 285
